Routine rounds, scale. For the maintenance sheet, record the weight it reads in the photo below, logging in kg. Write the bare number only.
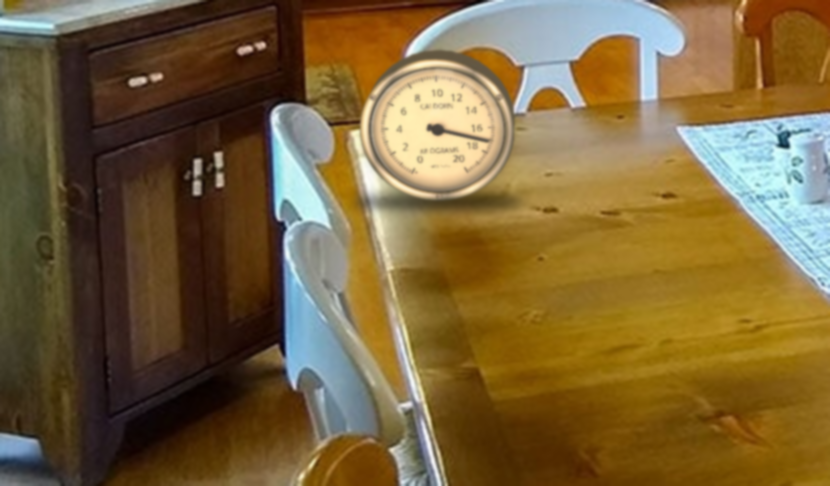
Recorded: 17
